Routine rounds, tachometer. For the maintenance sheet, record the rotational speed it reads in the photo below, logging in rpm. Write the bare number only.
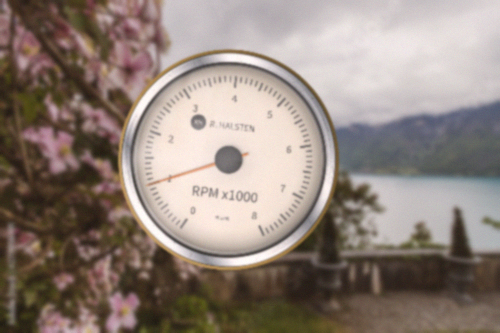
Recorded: 1000
